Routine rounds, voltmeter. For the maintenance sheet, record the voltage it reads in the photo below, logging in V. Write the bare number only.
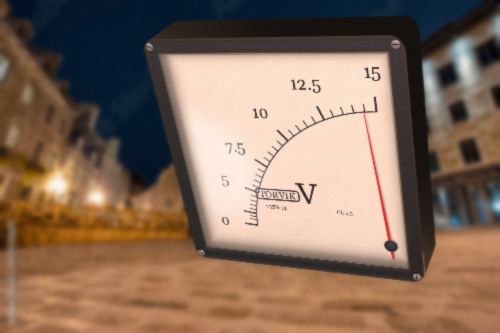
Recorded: 14.5
